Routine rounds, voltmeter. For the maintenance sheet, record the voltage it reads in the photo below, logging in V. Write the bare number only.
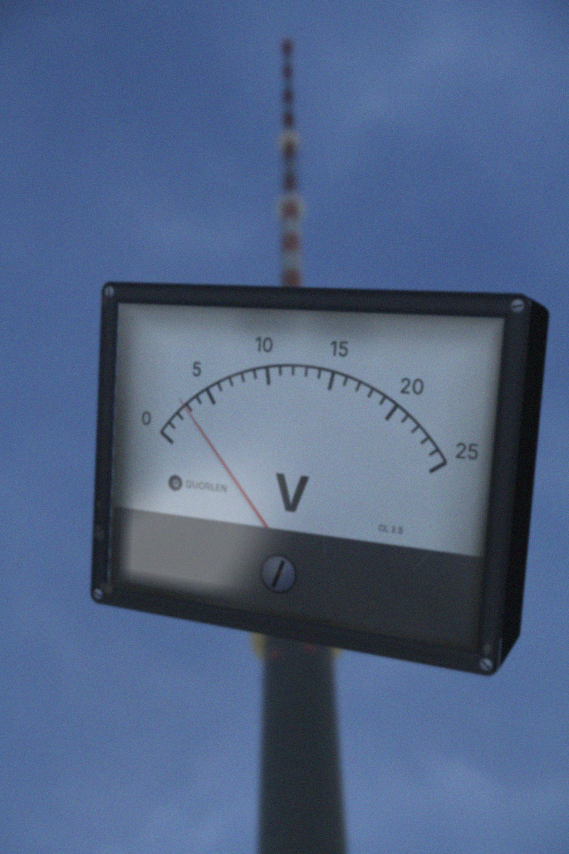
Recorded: 3
